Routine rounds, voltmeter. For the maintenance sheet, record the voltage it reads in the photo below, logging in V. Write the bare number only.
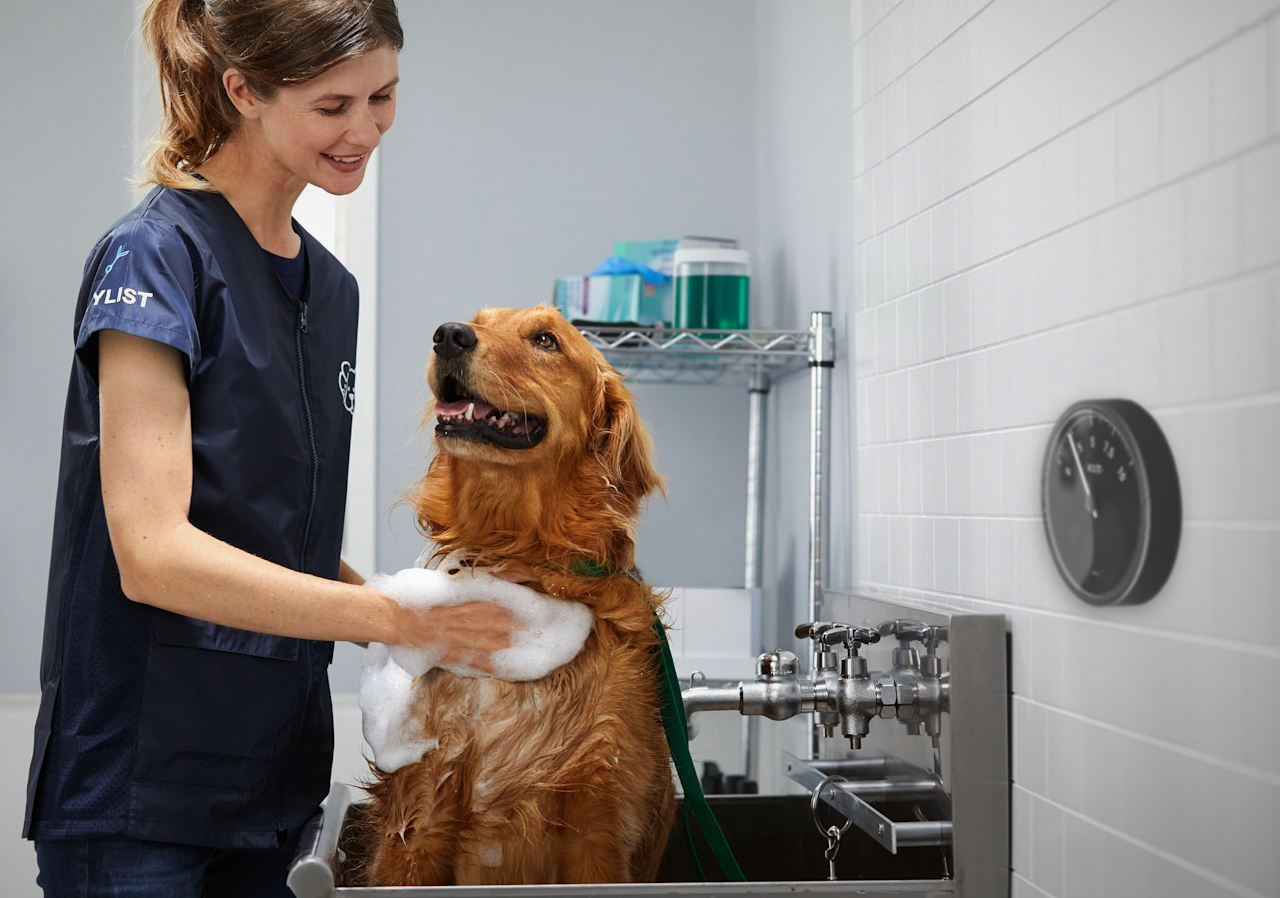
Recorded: 2.5
